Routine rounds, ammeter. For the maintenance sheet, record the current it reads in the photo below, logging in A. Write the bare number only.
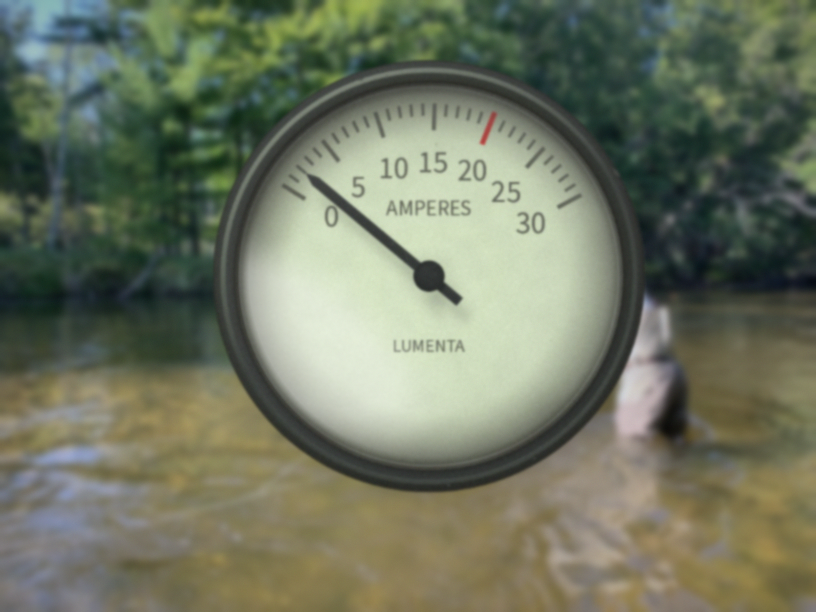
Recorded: 2
